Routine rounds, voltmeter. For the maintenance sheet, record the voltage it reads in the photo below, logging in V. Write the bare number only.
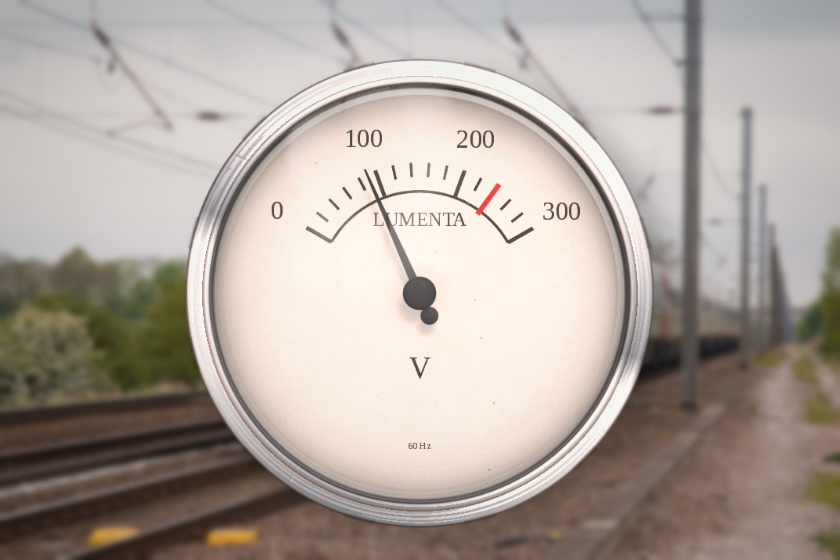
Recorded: 90
